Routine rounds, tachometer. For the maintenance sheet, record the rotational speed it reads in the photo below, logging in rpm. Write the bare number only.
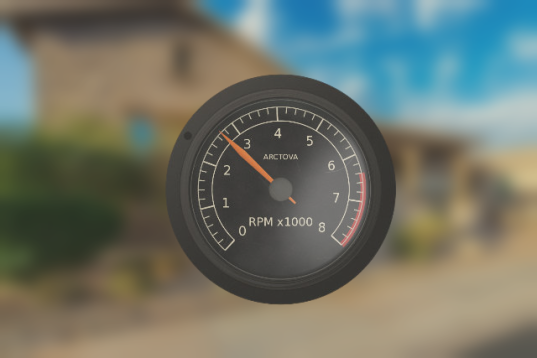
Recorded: 2700
